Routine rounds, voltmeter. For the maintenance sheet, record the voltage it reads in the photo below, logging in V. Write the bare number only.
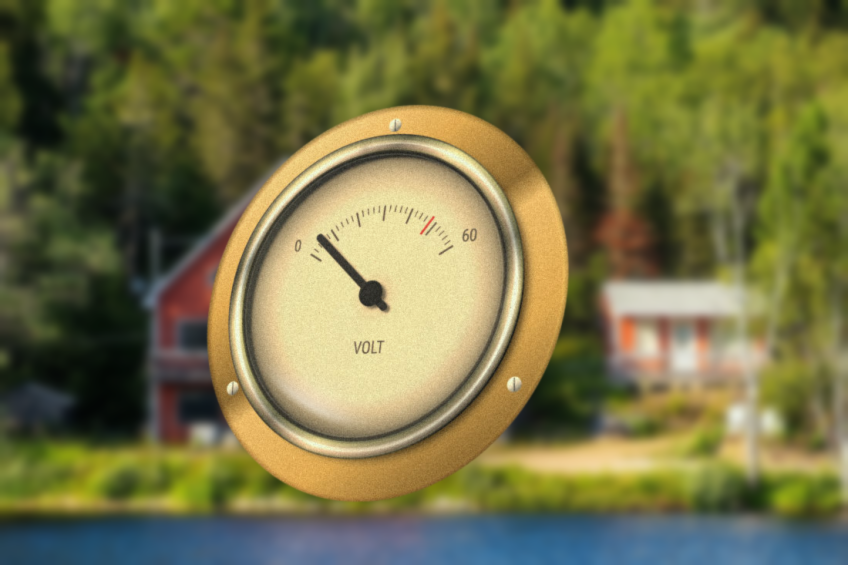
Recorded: 6
